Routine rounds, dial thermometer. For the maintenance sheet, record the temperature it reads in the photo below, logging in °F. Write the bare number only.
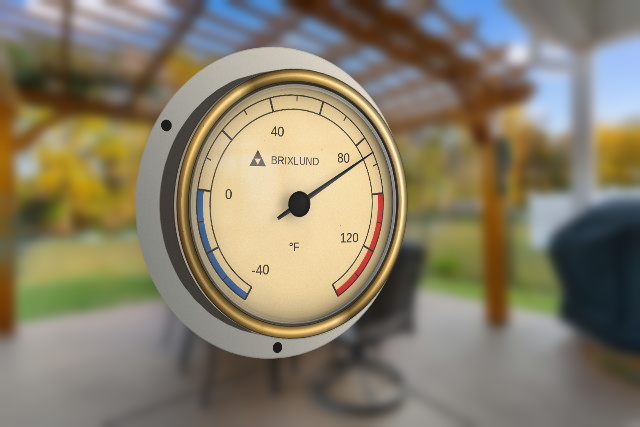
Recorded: 85
